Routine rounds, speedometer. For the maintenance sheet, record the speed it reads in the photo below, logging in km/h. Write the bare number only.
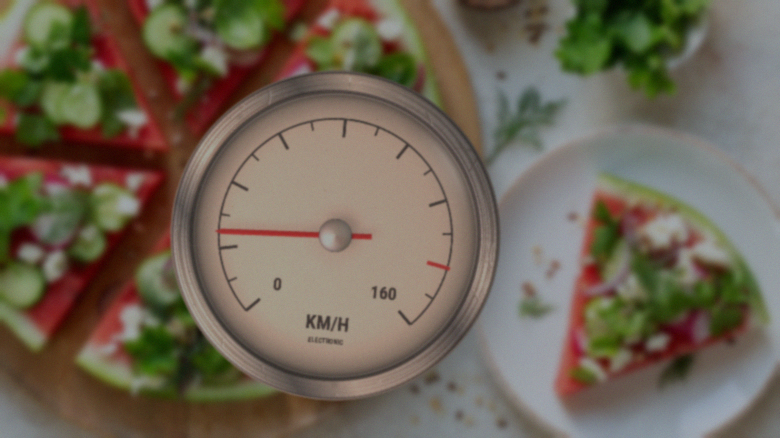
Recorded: 25
